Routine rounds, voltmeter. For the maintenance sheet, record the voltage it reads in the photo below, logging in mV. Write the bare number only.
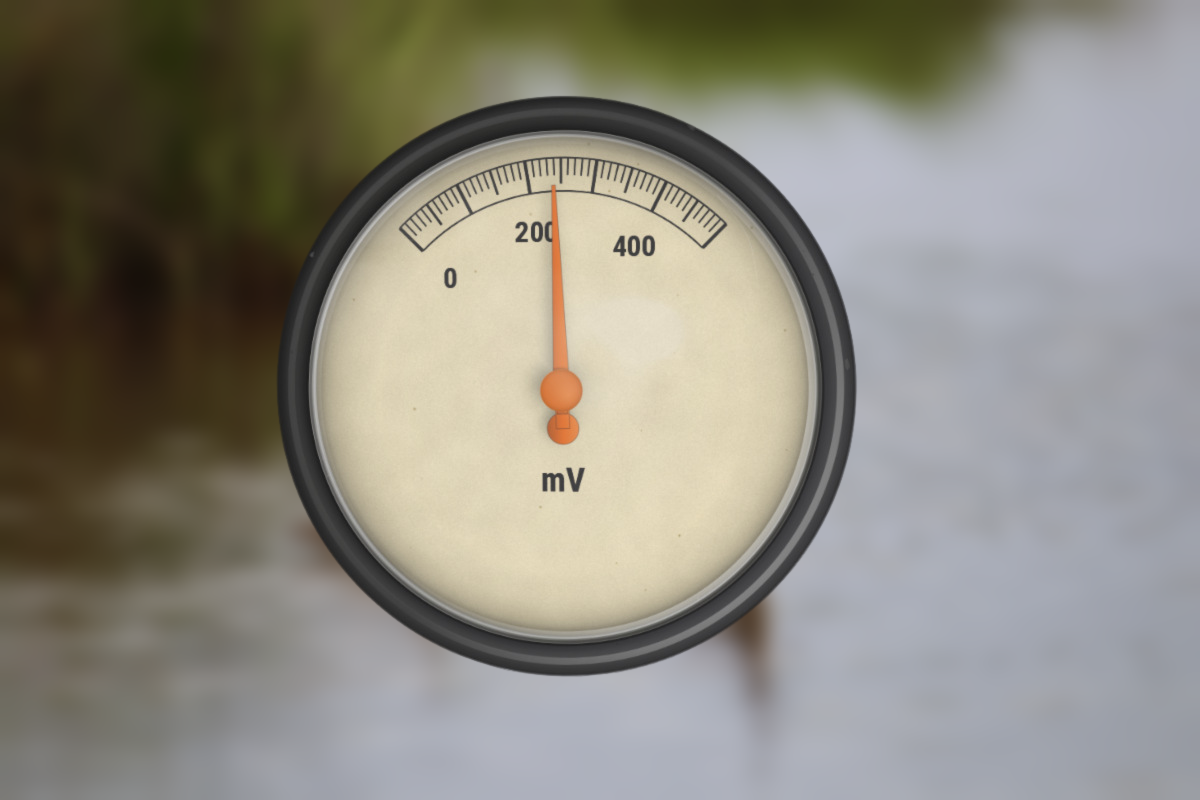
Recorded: 240
